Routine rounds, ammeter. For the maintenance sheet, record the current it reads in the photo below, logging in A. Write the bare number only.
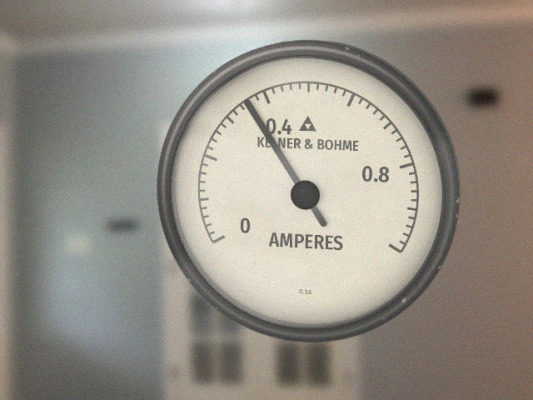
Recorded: 0.36
